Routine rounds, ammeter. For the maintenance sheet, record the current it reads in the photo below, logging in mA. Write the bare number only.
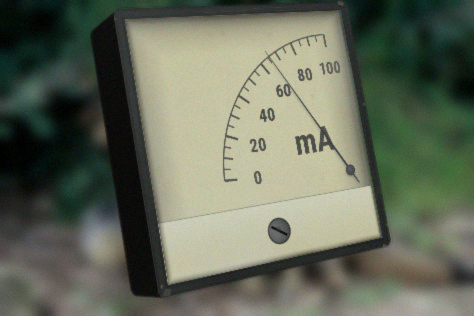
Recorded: 65
